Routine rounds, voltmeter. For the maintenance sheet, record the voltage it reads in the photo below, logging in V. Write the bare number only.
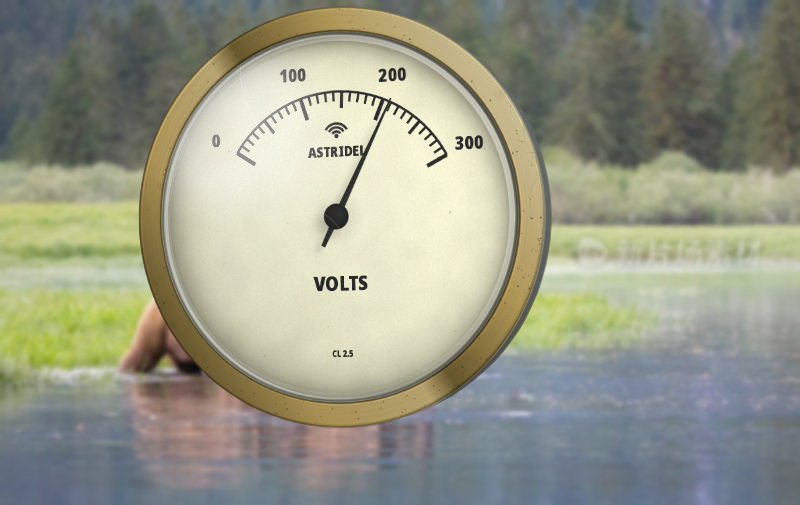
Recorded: 210
